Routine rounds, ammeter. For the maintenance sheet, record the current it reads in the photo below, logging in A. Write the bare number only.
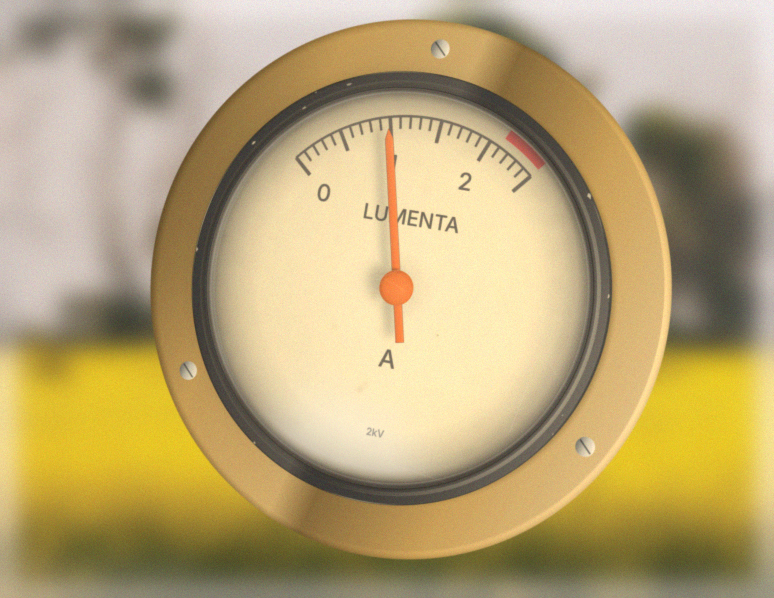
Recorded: 1
